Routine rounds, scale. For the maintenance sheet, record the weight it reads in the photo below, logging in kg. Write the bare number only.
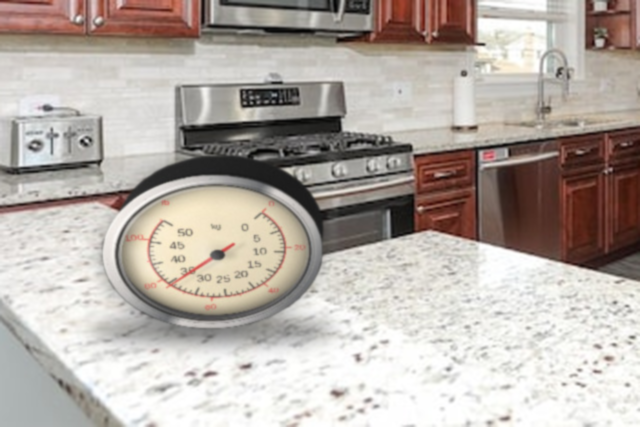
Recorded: 35
